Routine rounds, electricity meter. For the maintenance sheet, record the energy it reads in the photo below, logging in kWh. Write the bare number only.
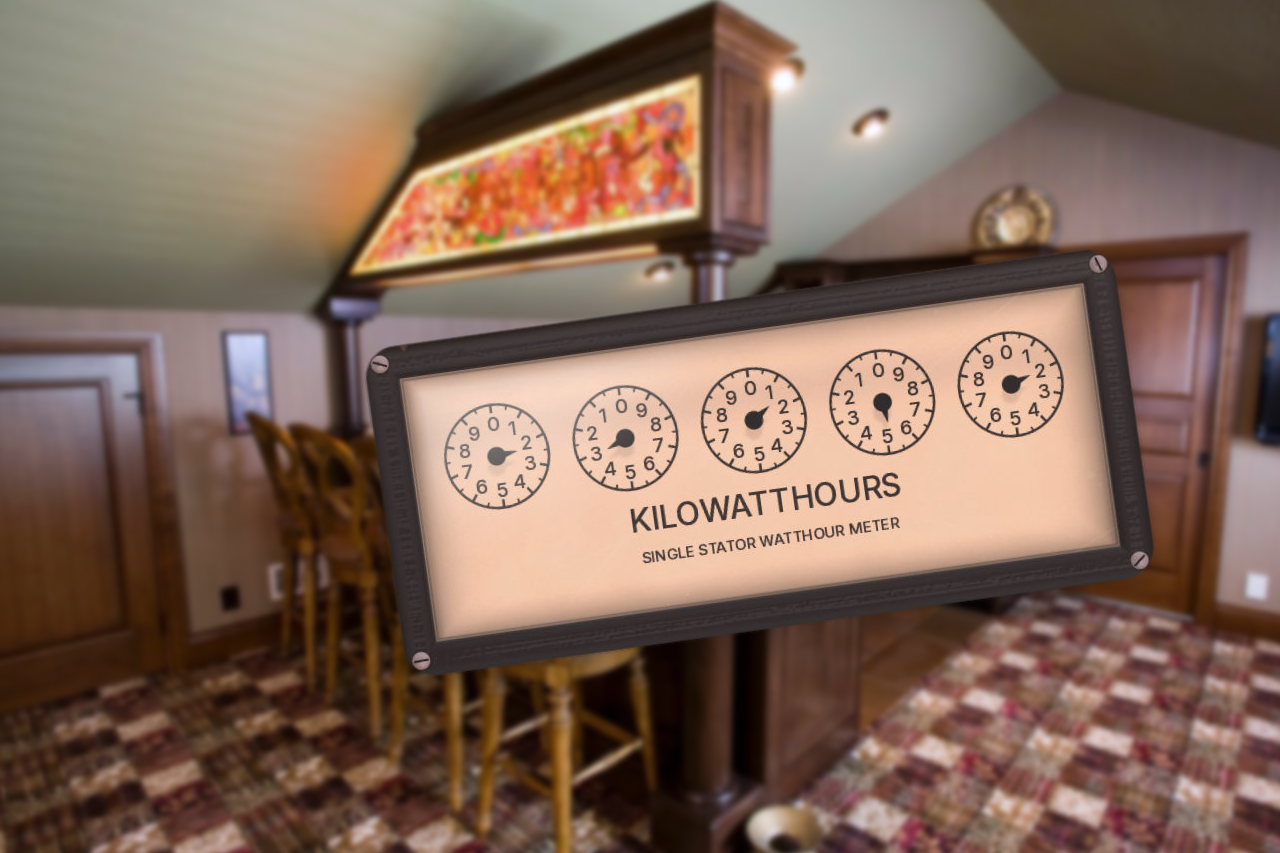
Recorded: 23152
